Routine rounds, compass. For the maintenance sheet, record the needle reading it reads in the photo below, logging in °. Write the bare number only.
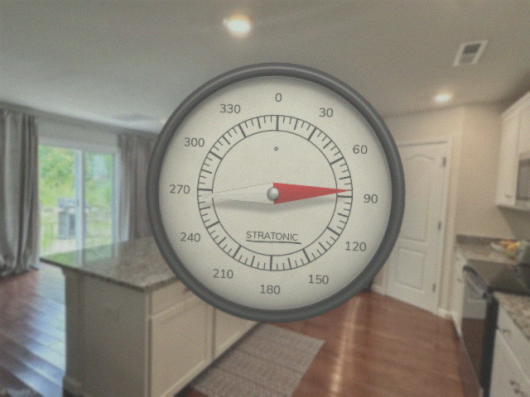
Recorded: 85
